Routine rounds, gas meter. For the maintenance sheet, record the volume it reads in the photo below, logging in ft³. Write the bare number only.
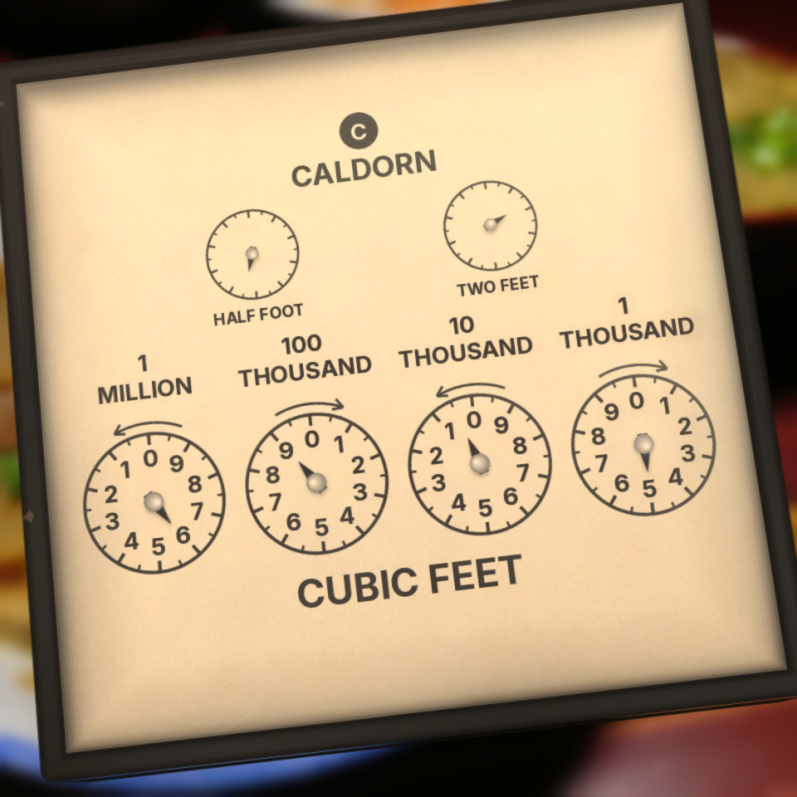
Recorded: 590500
